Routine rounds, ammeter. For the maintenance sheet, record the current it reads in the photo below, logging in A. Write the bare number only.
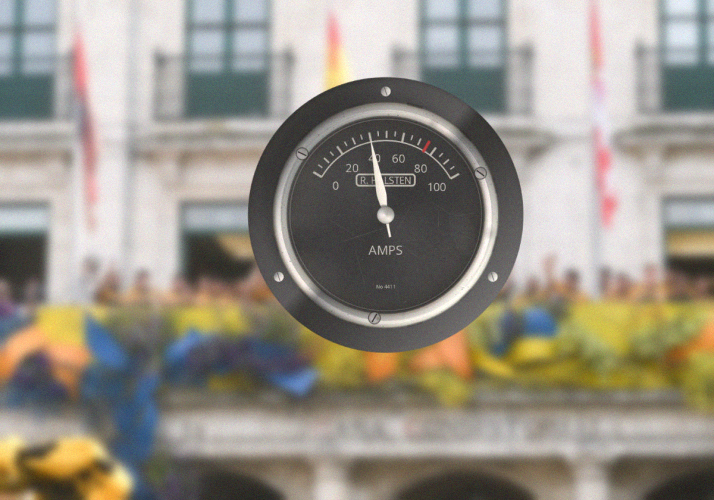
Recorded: 40
